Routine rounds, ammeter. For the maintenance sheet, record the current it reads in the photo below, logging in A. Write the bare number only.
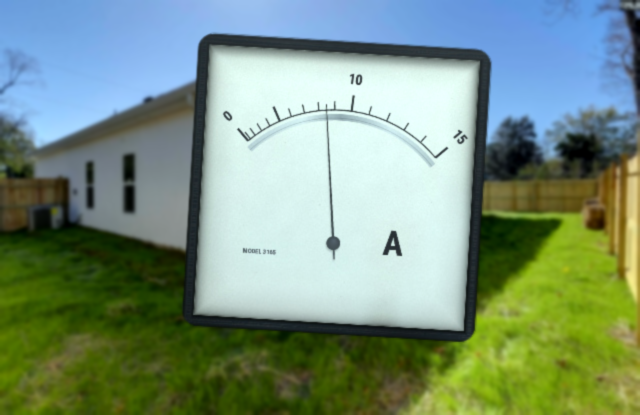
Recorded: 8.5
